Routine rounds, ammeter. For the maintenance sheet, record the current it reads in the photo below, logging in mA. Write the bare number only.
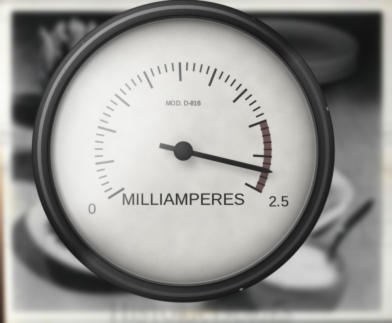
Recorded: 2.35
